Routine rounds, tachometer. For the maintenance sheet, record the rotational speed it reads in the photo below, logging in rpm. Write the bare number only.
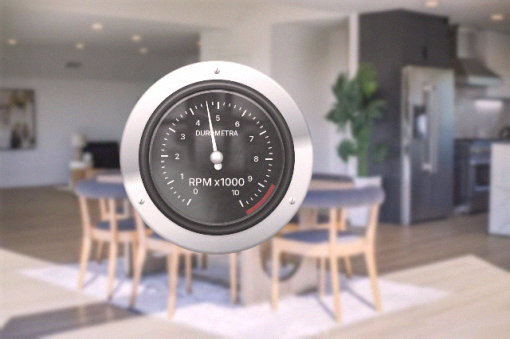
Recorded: 4600
